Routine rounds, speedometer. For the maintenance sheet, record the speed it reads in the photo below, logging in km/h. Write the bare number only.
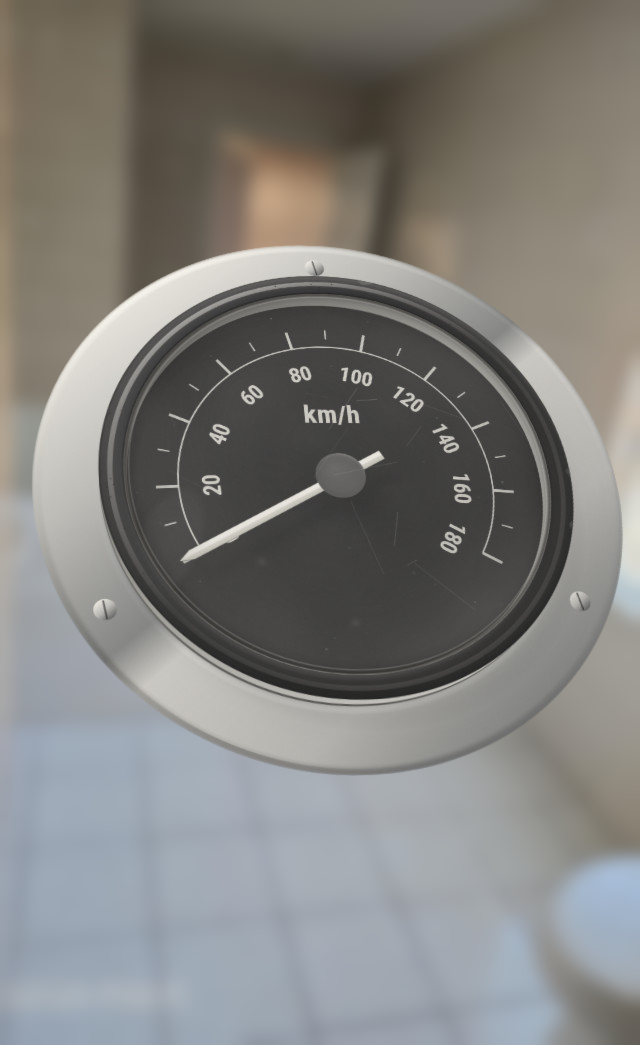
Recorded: 0
